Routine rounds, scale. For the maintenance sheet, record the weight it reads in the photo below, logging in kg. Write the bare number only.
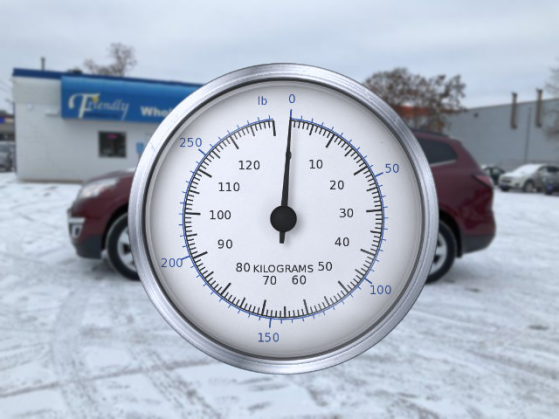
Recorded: 0
